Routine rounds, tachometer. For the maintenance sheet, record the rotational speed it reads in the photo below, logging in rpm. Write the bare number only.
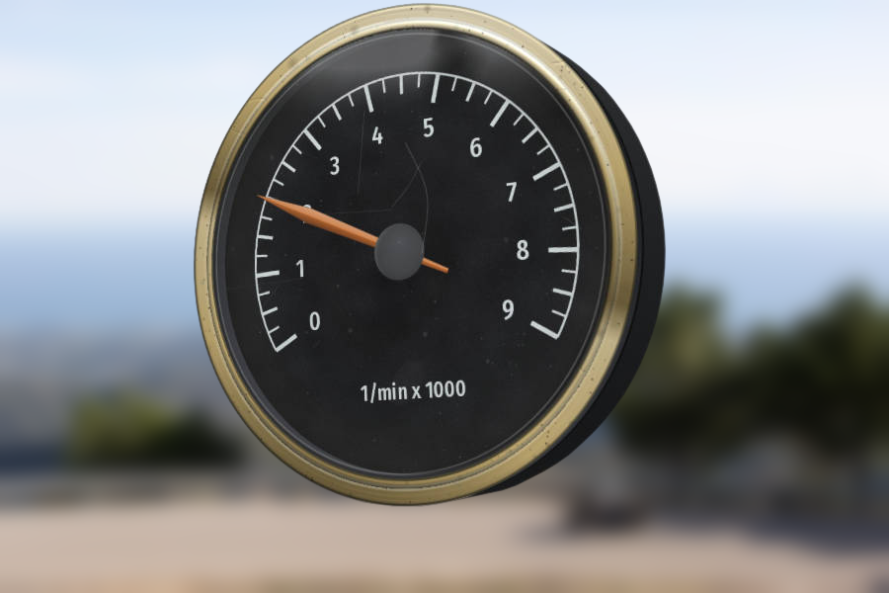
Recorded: 2000
